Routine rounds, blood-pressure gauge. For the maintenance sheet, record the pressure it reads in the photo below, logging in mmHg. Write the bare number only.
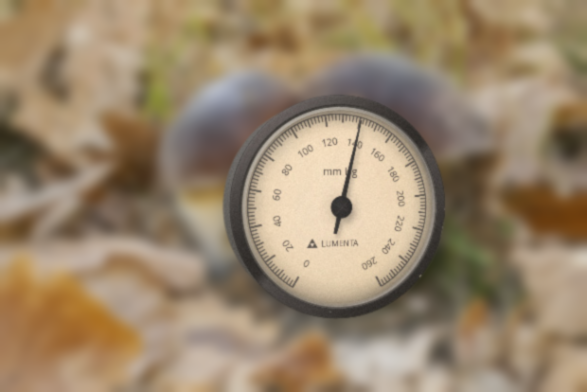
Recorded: 140
